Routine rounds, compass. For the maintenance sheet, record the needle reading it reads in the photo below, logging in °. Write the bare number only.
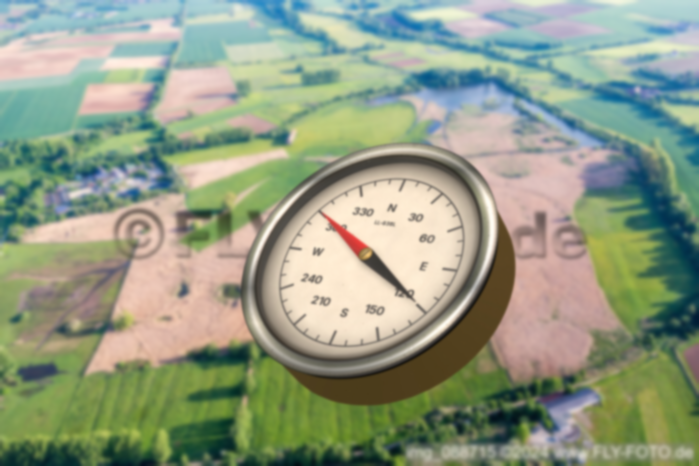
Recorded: 300
